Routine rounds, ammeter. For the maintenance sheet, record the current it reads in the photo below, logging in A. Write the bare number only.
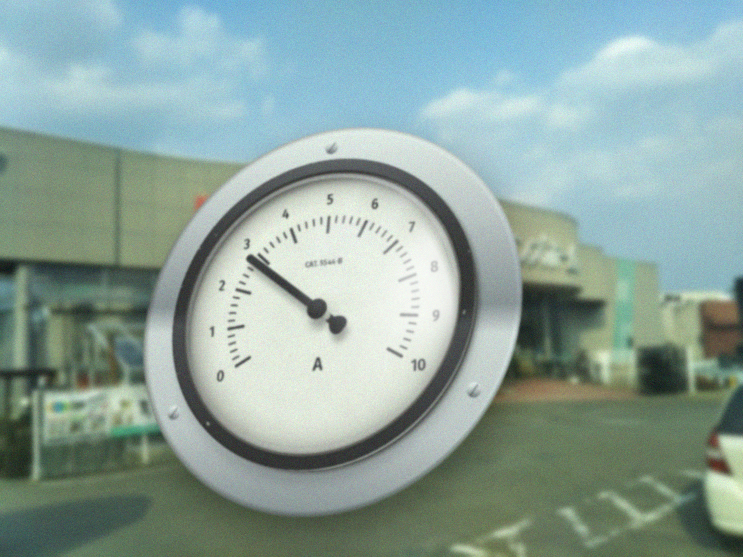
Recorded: 2.8
